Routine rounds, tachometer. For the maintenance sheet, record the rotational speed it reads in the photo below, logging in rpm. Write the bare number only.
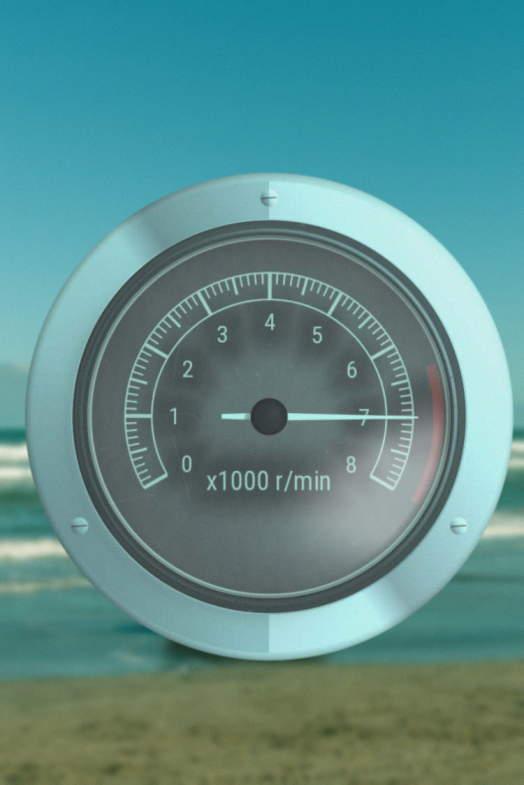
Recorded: 7000
